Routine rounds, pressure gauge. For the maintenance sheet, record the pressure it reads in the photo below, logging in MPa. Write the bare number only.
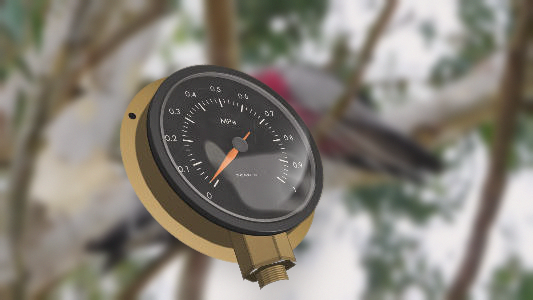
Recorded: 0.02
